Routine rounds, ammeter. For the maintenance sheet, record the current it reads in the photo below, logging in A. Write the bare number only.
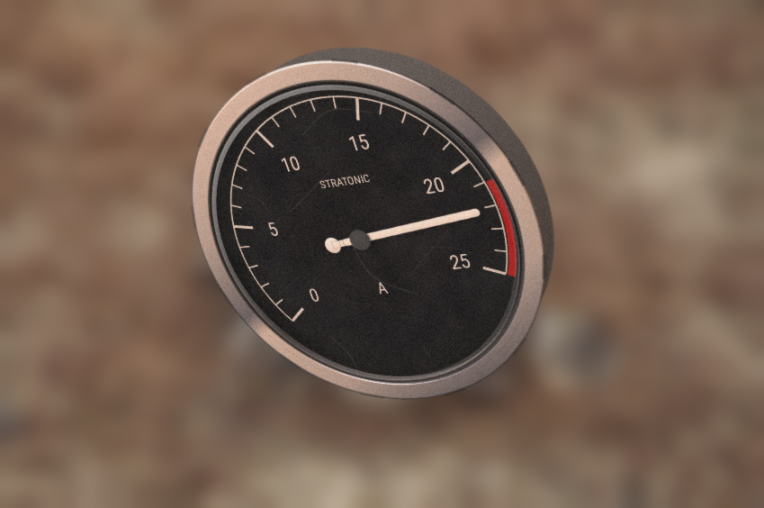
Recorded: 22
